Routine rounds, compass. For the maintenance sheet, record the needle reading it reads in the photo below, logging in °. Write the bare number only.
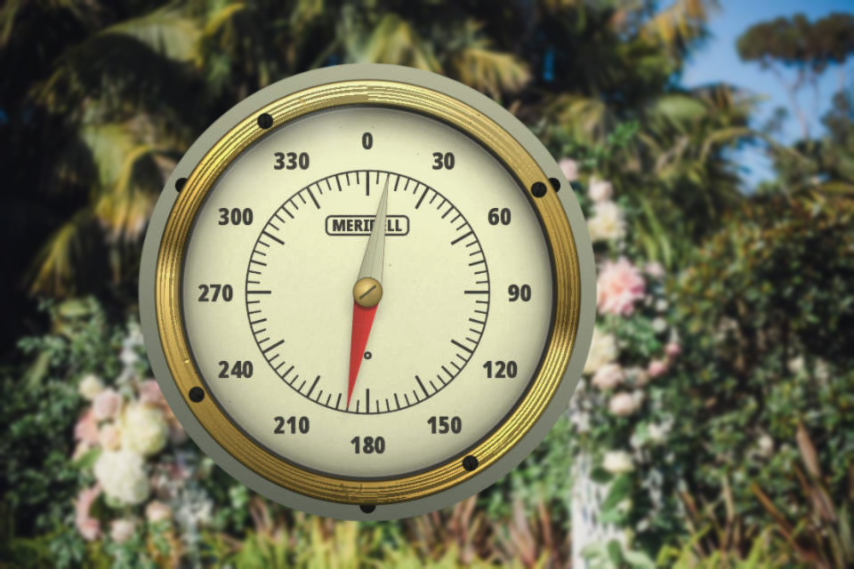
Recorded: 190
